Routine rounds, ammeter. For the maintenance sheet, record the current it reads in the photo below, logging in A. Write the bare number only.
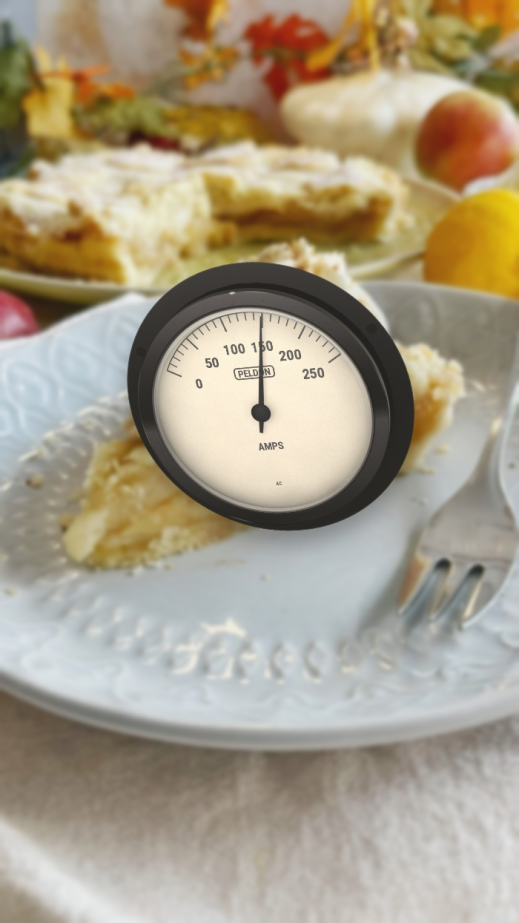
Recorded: 150
